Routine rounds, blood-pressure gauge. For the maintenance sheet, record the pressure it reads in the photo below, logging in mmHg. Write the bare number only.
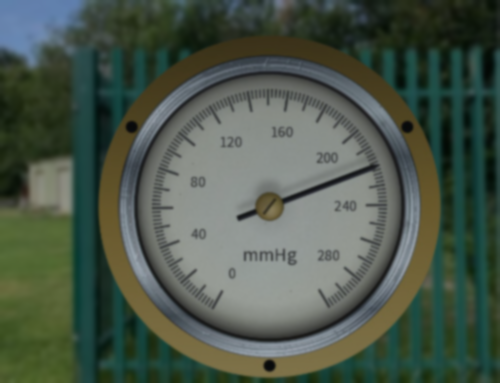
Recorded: 220
